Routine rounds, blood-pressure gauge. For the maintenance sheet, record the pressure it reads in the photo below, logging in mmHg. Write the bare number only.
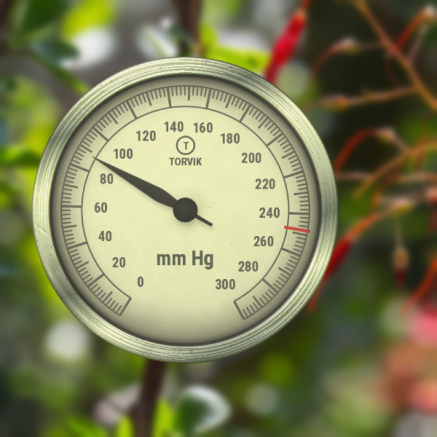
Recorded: 88
